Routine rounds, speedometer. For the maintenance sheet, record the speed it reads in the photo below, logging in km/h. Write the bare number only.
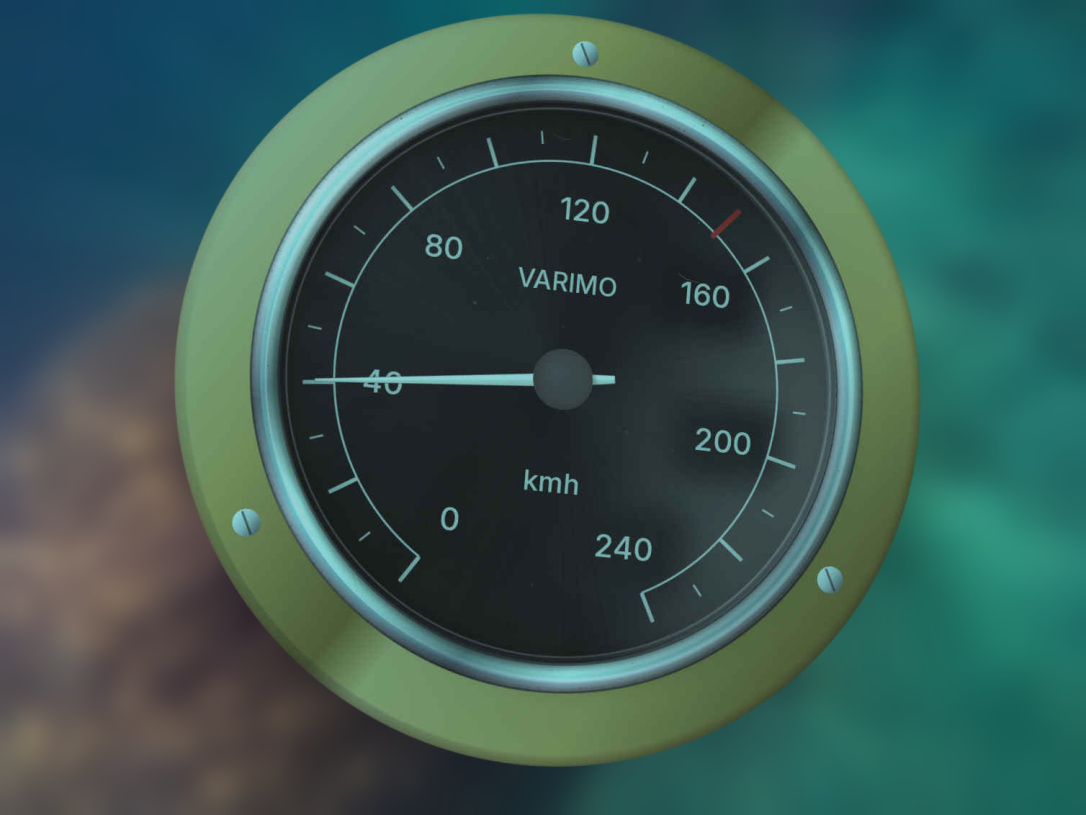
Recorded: 40
